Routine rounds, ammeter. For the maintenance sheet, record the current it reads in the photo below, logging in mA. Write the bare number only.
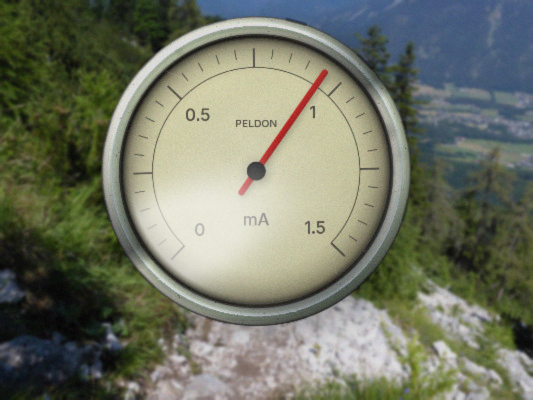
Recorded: 0.95
